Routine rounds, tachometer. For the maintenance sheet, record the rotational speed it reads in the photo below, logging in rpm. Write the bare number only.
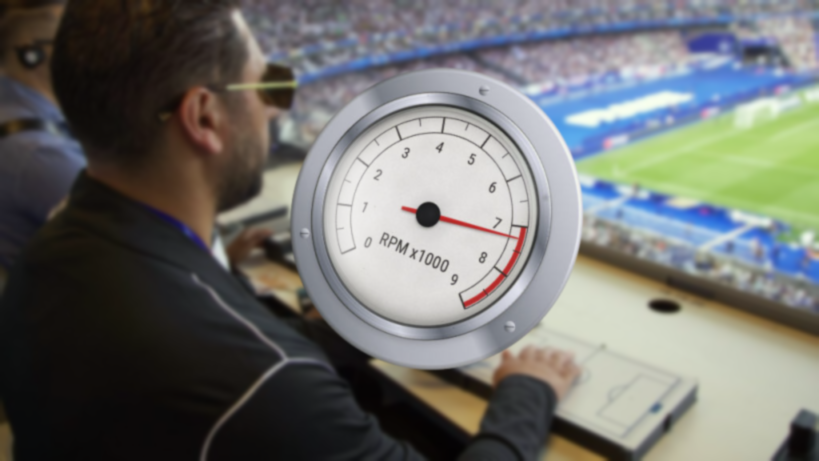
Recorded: 7250
